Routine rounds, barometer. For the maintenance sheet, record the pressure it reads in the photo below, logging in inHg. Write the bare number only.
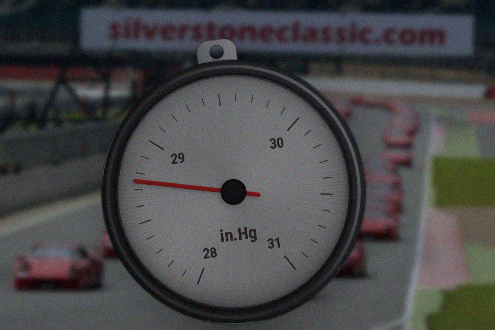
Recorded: 28.75
